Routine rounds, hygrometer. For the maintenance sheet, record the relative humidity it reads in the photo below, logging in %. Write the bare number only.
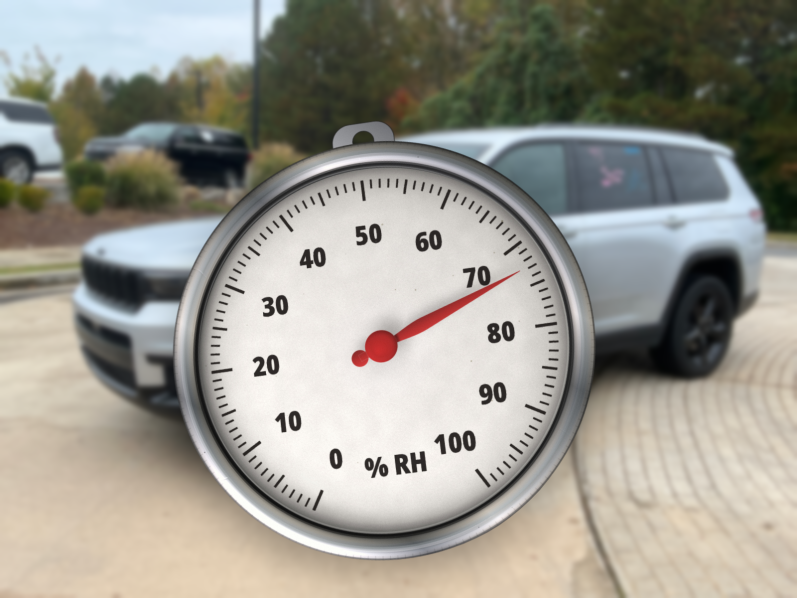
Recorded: 73
